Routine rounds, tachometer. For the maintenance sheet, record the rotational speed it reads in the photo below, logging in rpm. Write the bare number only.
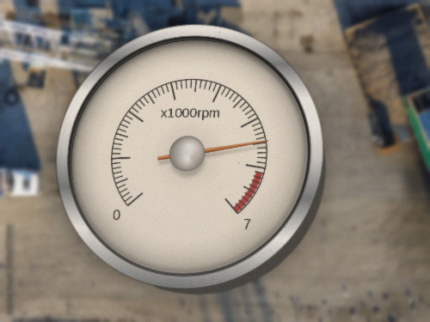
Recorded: 5500
